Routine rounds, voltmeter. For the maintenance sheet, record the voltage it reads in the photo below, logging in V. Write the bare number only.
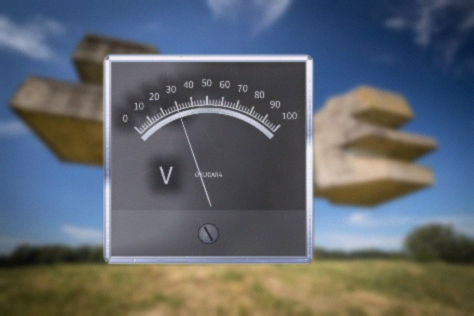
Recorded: 30
